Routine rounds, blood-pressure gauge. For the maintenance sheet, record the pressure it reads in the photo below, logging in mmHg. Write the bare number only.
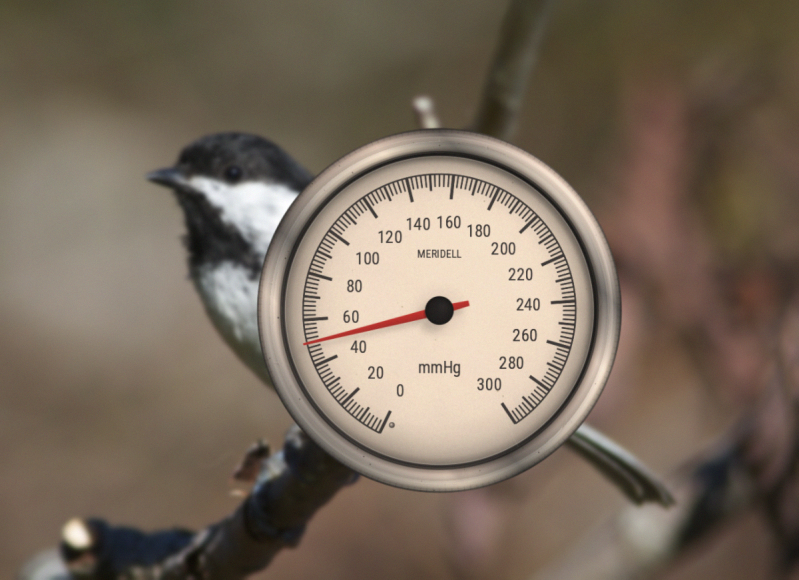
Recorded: 50
